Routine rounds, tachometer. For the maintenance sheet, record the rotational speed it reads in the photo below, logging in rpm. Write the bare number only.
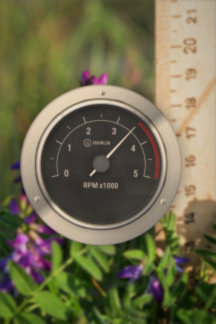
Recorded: 3500
